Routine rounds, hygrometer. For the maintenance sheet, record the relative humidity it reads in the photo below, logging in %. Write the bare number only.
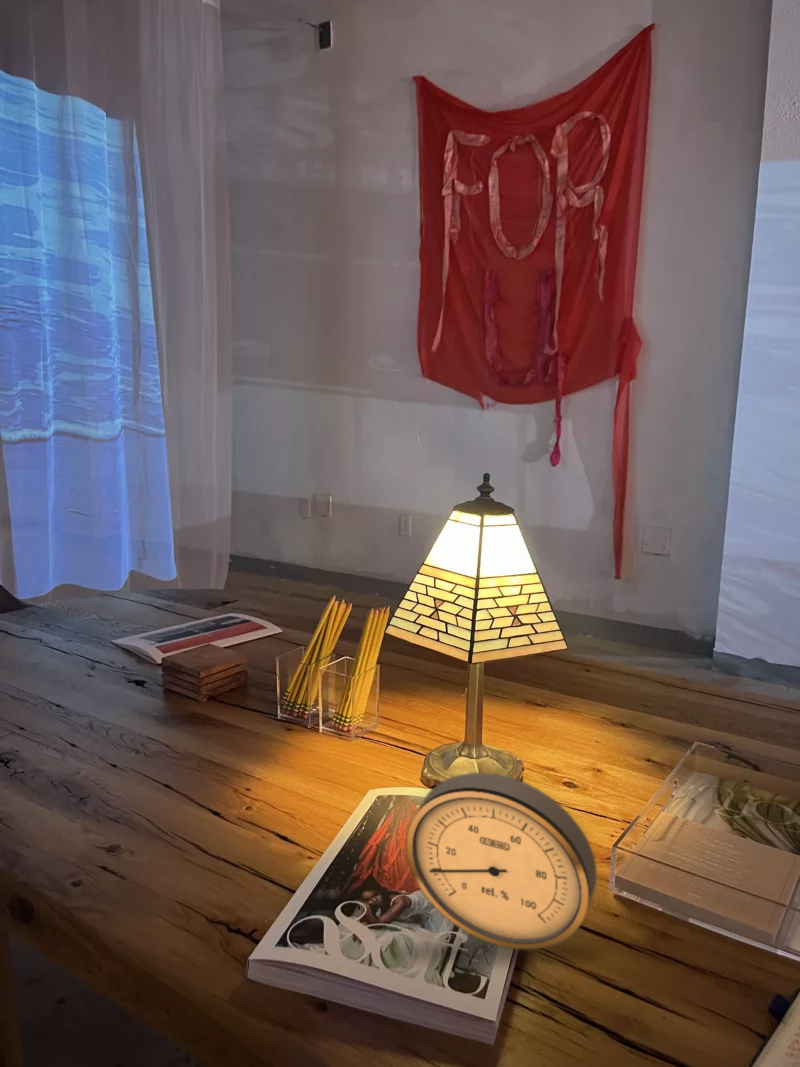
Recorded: 10
